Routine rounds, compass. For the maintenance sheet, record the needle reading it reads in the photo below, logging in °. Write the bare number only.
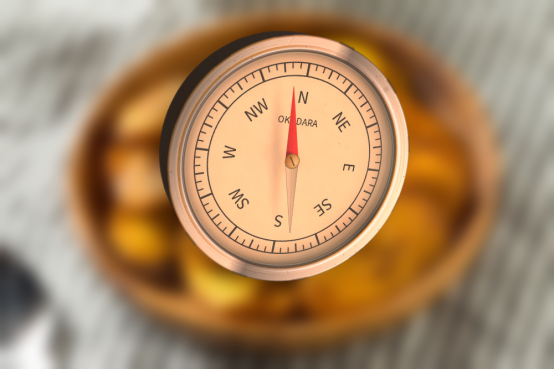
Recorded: 350
